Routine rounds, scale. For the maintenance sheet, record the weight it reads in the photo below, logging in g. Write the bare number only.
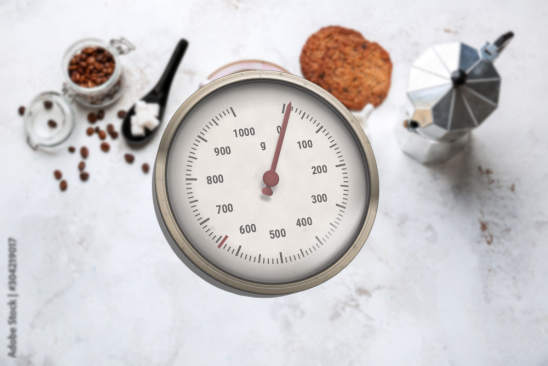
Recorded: 10
